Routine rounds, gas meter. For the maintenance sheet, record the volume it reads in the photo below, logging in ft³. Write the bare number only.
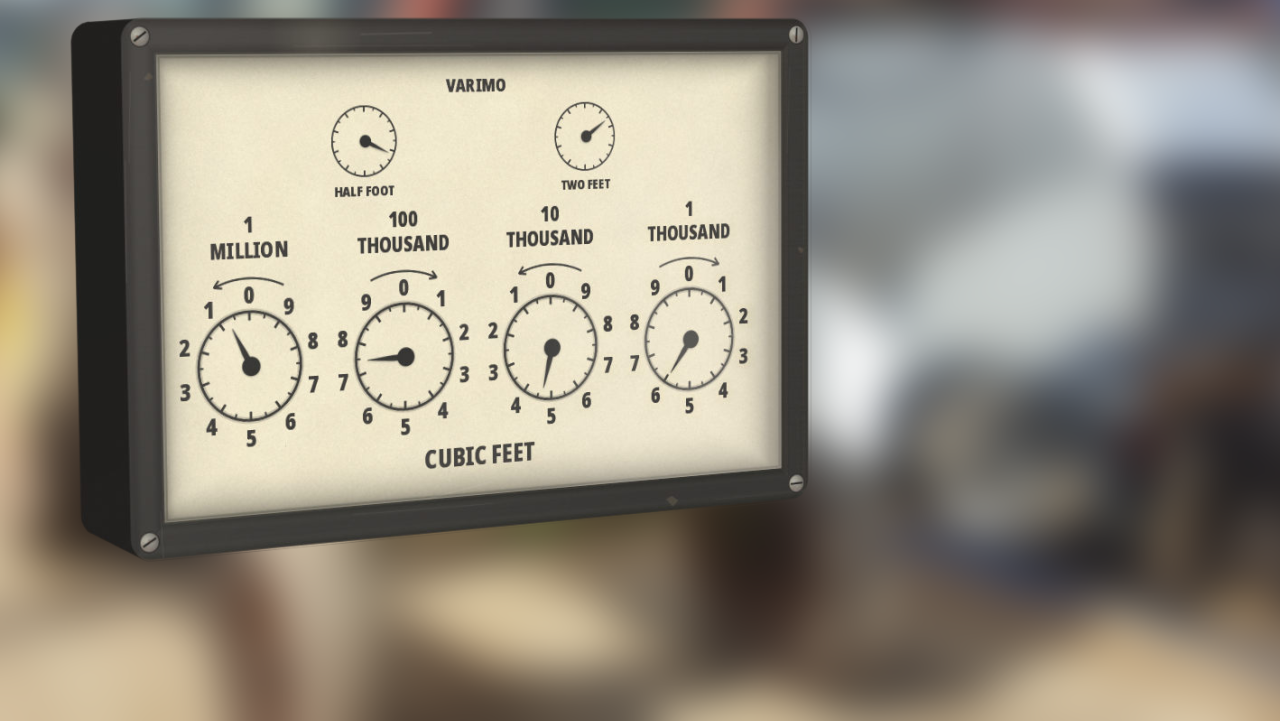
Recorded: 74600
